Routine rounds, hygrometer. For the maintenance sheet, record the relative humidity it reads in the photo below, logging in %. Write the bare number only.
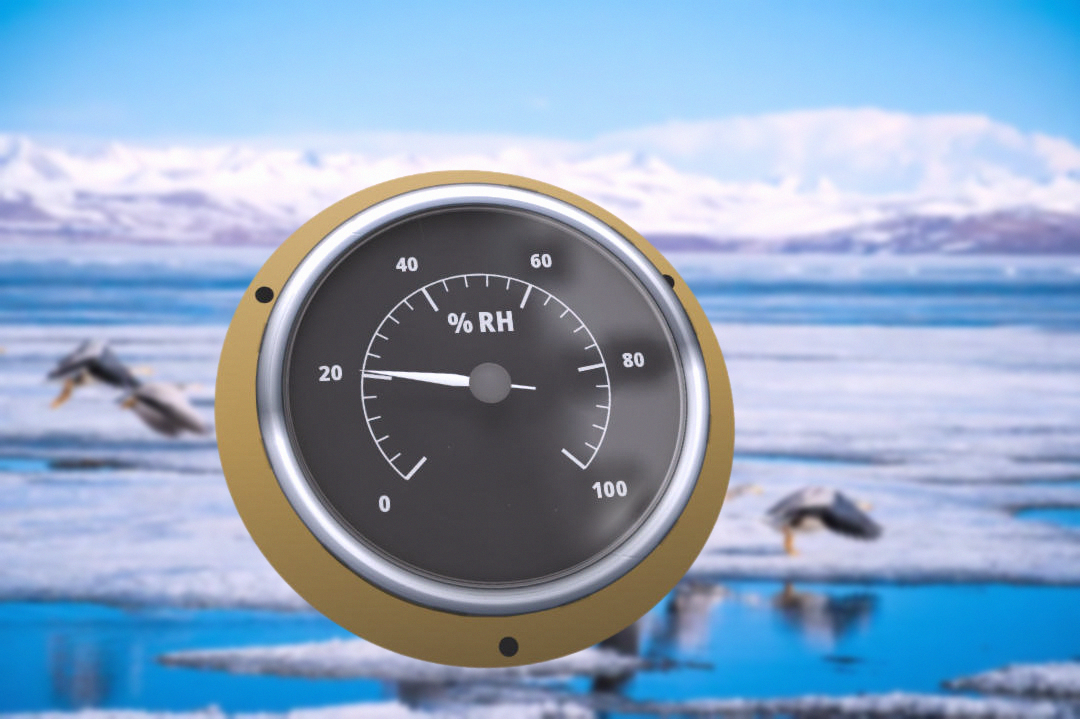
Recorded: 20
